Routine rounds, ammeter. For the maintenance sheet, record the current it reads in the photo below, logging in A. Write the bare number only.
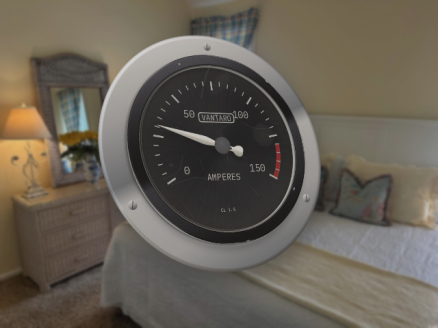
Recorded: 30
